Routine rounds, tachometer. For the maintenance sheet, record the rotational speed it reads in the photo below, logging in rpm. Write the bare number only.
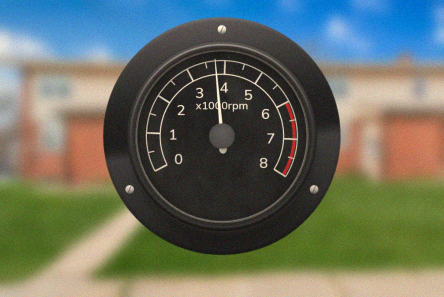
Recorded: 3750
